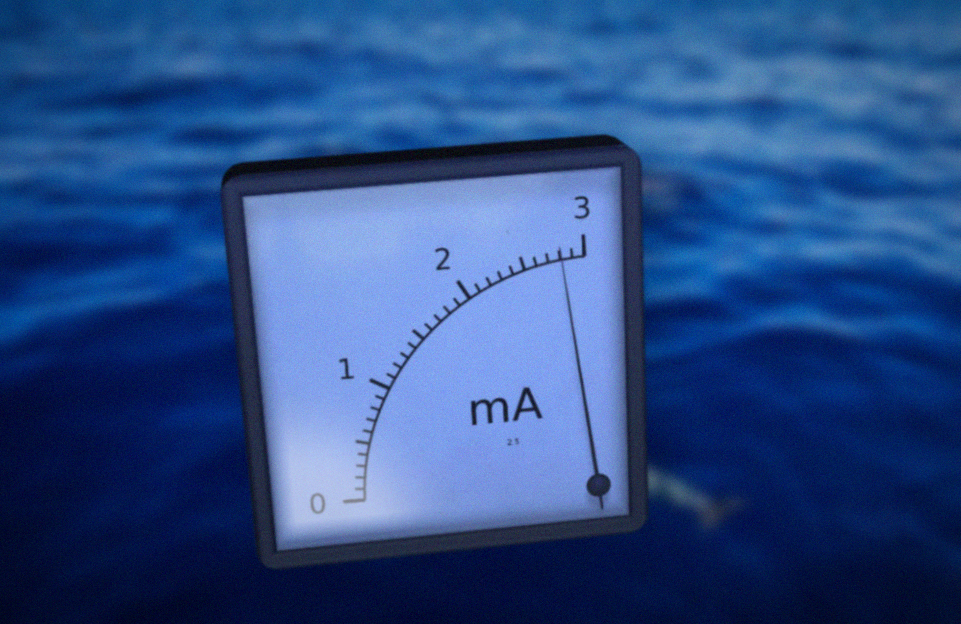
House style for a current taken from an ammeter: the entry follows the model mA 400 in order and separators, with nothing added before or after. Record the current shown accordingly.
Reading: mA 2.8
